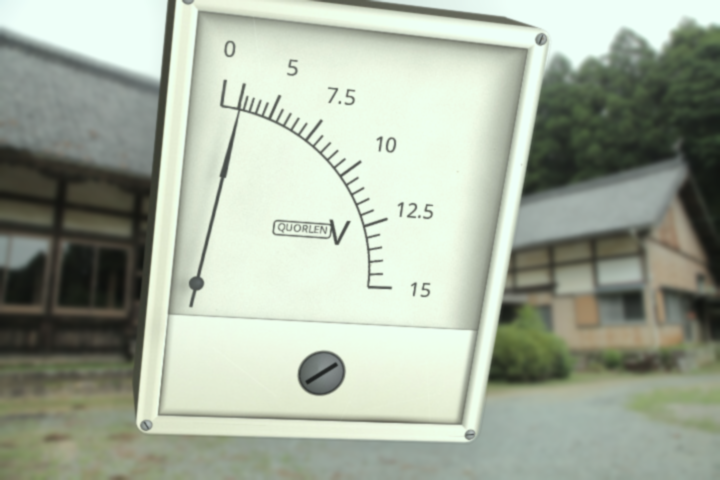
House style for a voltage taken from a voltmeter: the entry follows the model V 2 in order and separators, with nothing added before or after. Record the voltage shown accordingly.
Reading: V 2.5
